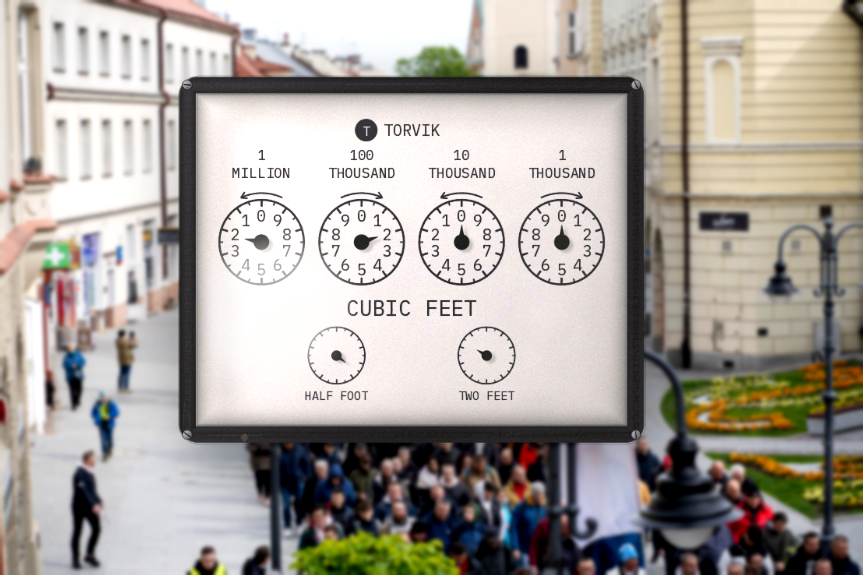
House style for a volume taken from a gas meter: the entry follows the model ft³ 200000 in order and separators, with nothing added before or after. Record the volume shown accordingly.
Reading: ft³ 220000
